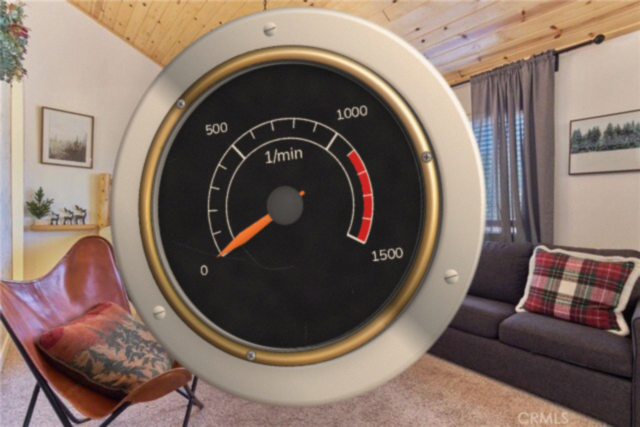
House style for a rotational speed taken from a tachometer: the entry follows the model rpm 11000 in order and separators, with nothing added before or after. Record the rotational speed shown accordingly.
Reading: rpm 0
